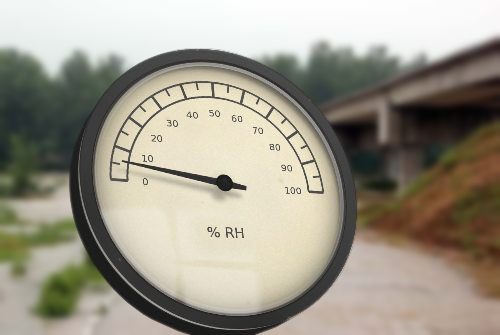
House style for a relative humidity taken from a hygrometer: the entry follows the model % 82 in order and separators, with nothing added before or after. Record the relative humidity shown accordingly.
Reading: % 5
